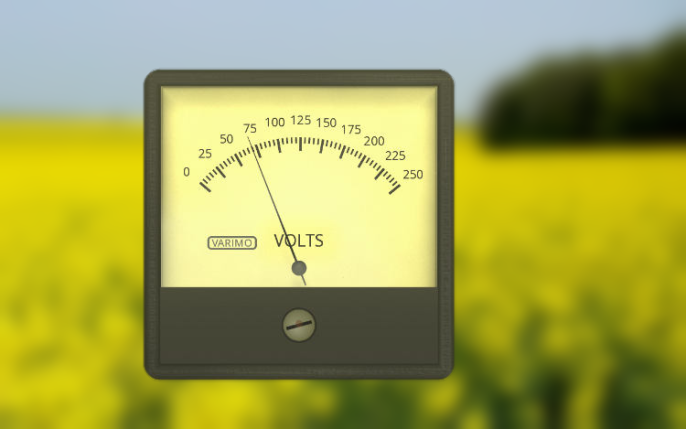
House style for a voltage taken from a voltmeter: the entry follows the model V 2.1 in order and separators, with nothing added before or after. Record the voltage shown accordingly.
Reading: V 70
